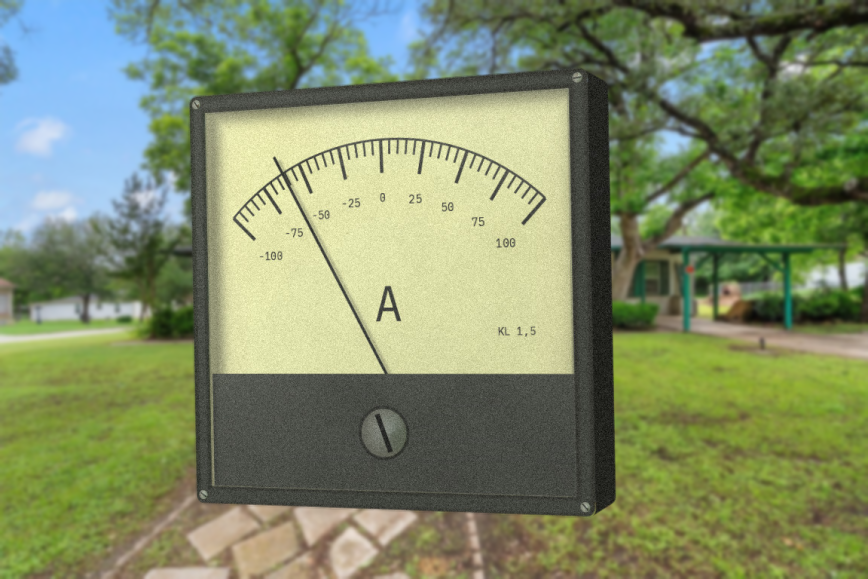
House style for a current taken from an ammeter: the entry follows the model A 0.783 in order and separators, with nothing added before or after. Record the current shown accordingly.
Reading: A -60
